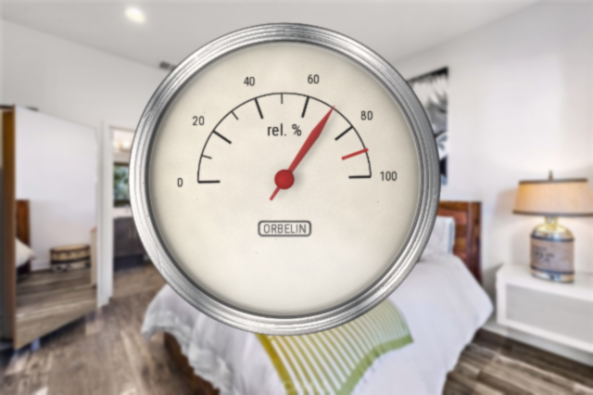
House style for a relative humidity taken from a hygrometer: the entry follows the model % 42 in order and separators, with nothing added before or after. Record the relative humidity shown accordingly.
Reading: % 70
